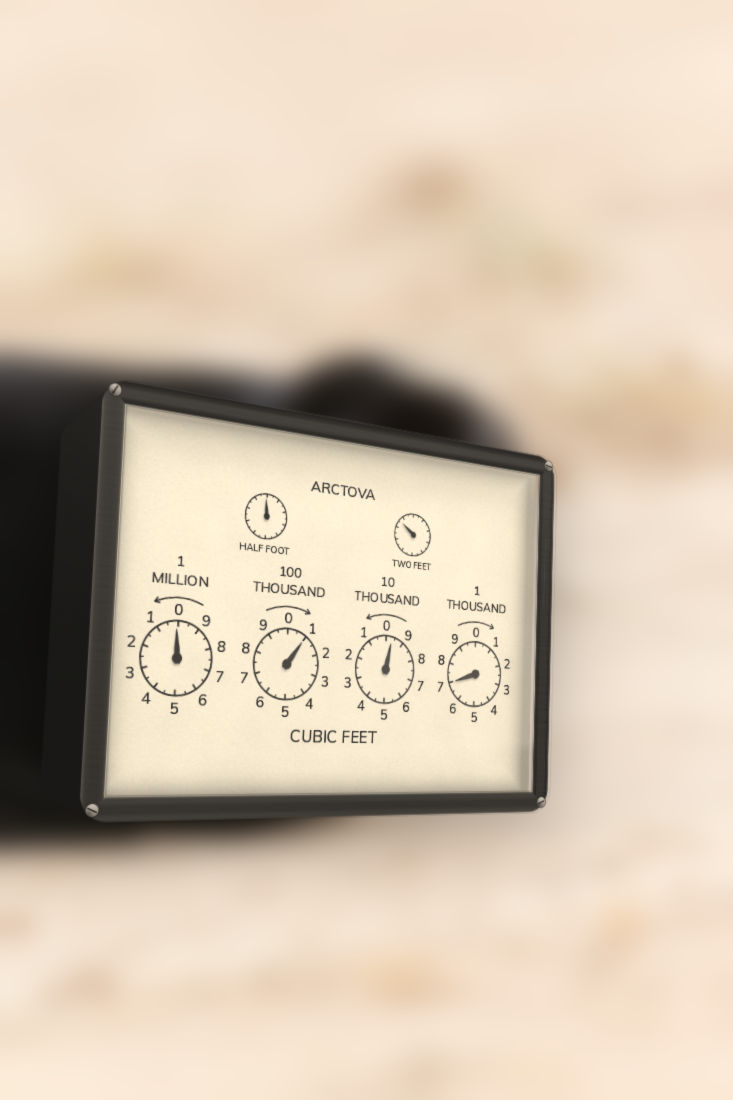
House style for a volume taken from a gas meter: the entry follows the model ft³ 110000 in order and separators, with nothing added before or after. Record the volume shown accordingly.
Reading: ft³ 9700
